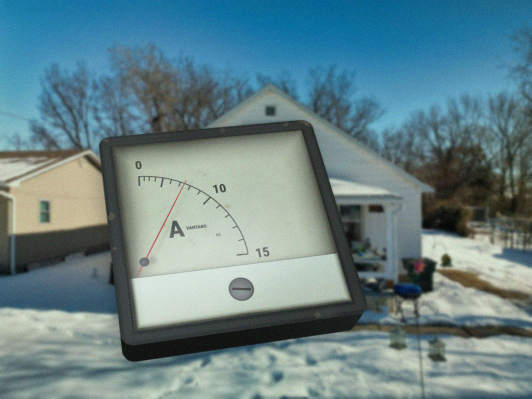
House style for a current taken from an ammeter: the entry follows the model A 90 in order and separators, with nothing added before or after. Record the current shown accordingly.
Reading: A 7.5
